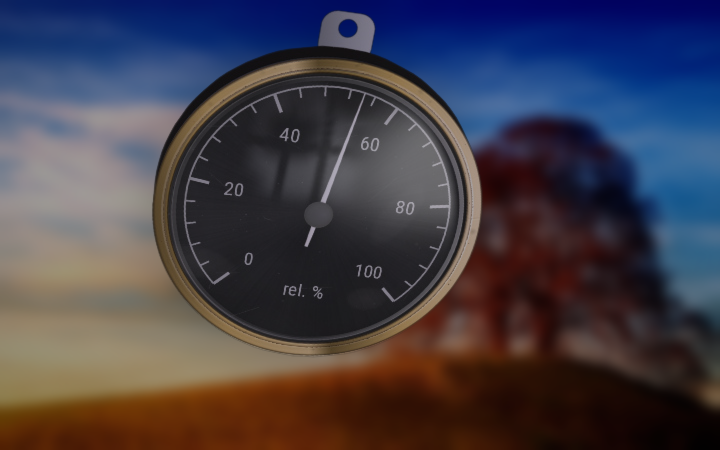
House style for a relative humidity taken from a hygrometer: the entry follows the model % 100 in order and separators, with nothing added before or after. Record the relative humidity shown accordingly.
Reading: % 54
